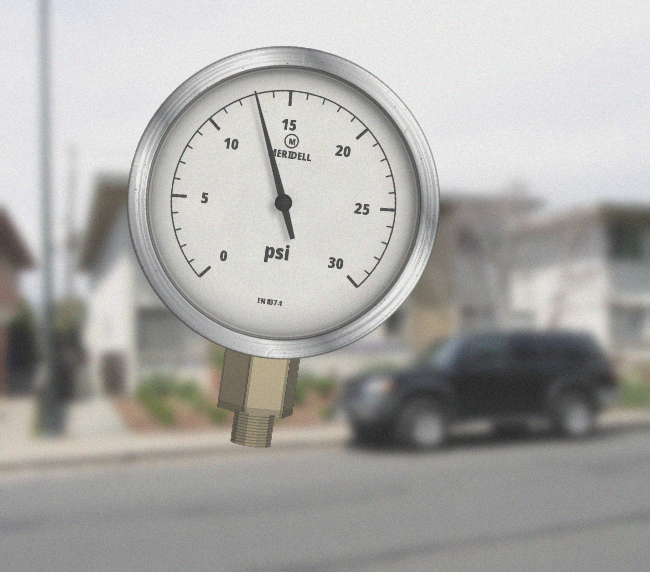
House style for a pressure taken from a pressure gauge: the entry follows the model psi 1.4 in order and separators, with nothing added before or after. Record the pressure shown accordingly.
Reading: psi 13
